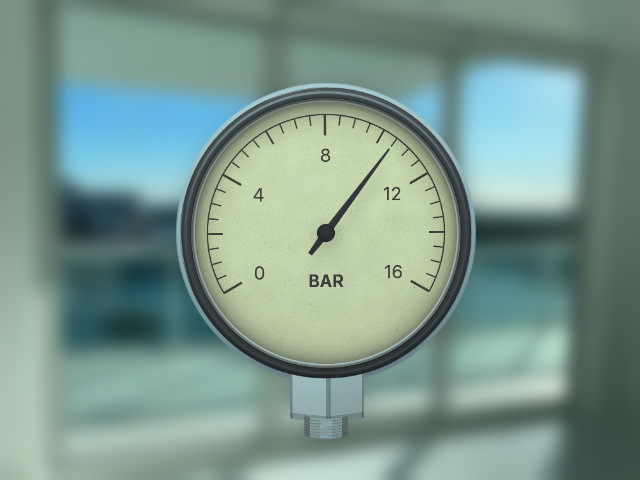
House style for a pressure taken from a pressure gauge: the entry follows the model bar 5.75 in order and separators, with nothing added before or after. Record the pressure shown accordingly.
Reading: bar 10.5
